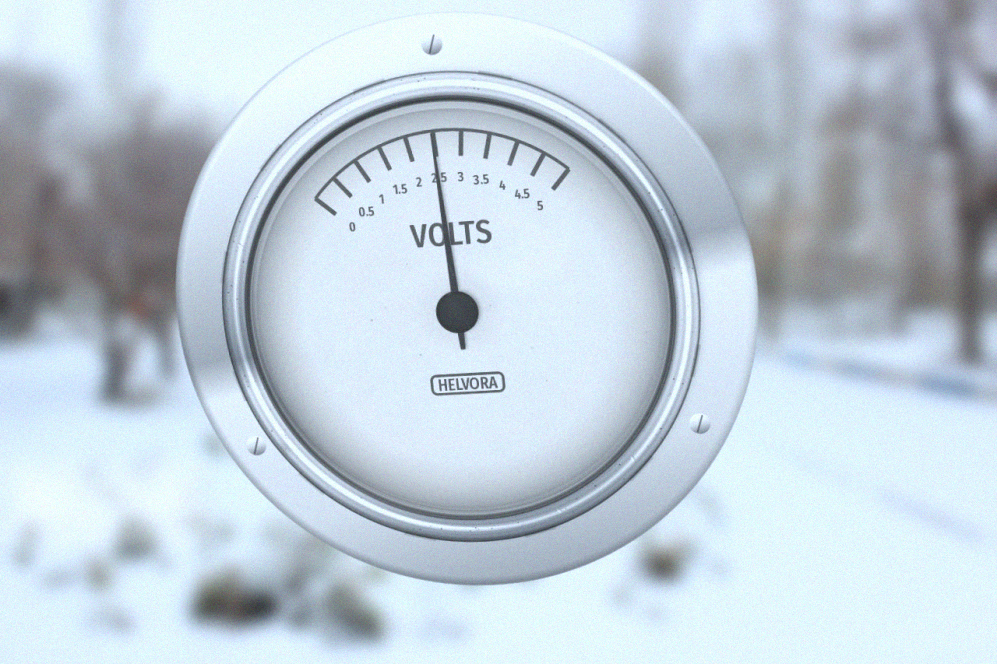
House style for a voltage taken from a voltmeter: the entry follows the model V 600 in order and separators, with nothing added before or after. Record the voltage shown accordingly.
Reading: V 2.5
